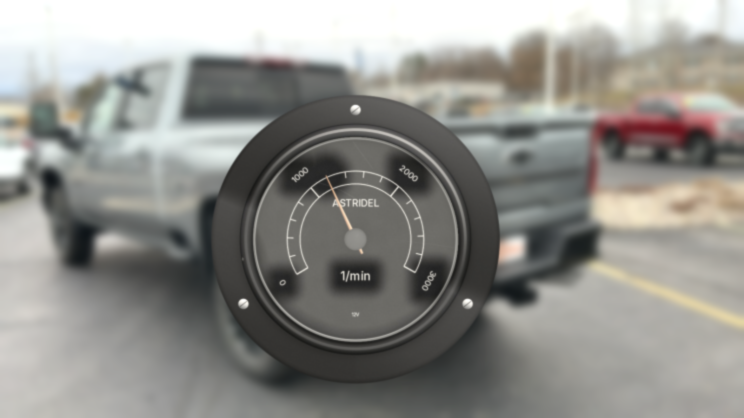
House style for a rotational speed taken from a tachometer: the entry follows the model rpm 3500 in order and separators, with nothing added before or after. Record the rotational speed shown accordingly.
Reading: rpm 1200
